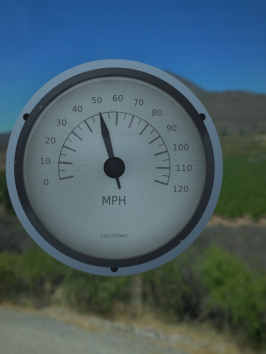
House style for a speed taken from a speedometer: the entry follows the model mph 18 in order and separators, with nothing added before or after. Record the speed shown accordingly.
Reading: mph 50
